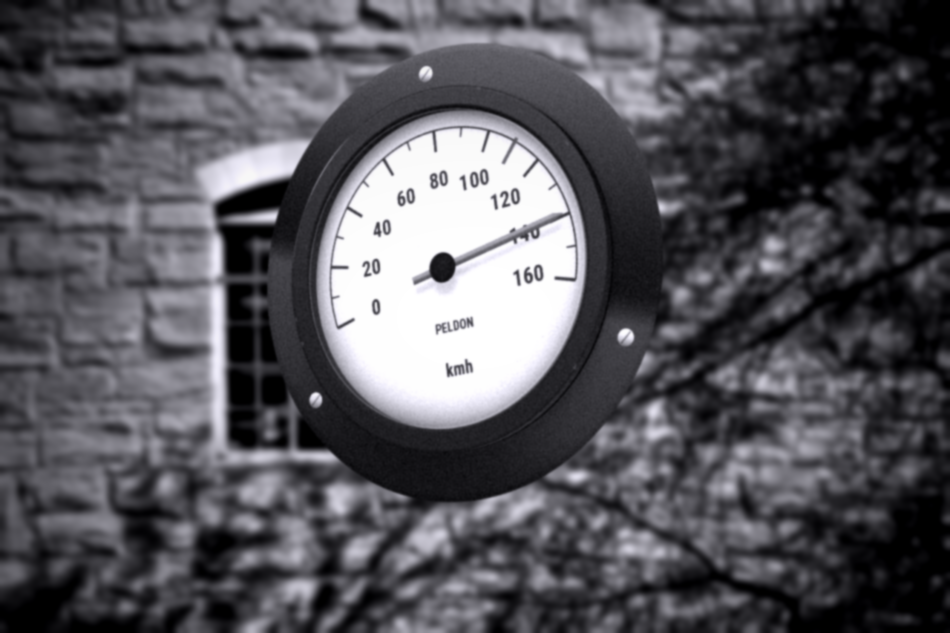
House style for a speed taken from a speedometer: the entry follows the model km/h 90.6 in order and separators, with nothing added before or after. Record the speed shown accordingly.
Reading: km/h 140
